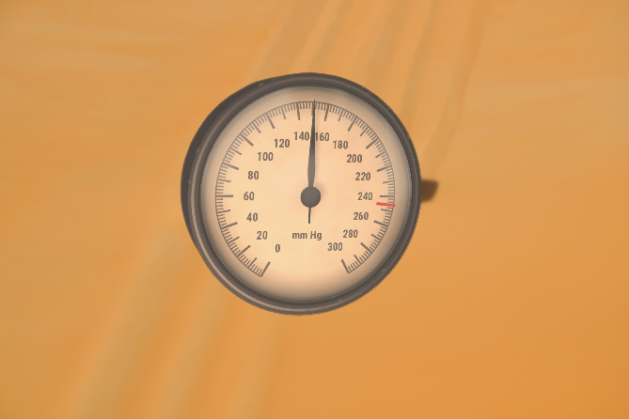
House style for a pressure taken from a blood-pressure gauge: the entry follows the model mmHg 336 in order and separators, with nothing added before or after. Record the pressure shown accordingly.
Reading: mmHg 150
